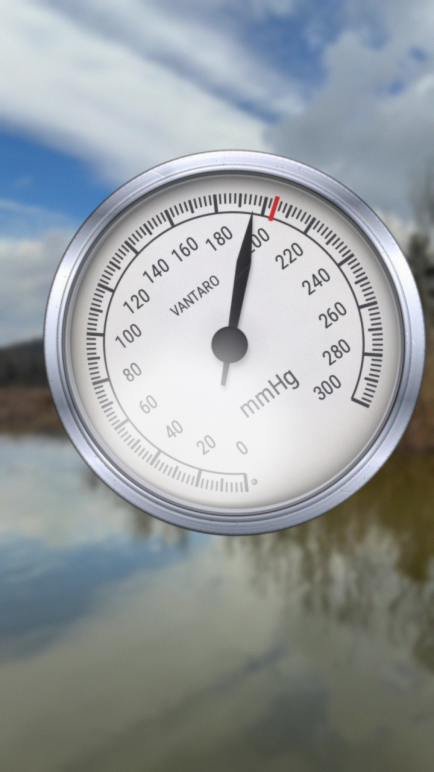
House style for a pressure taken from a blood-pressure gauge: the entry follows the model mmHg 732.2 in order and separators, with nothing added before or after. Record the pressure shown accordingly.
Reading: mmHg 196
